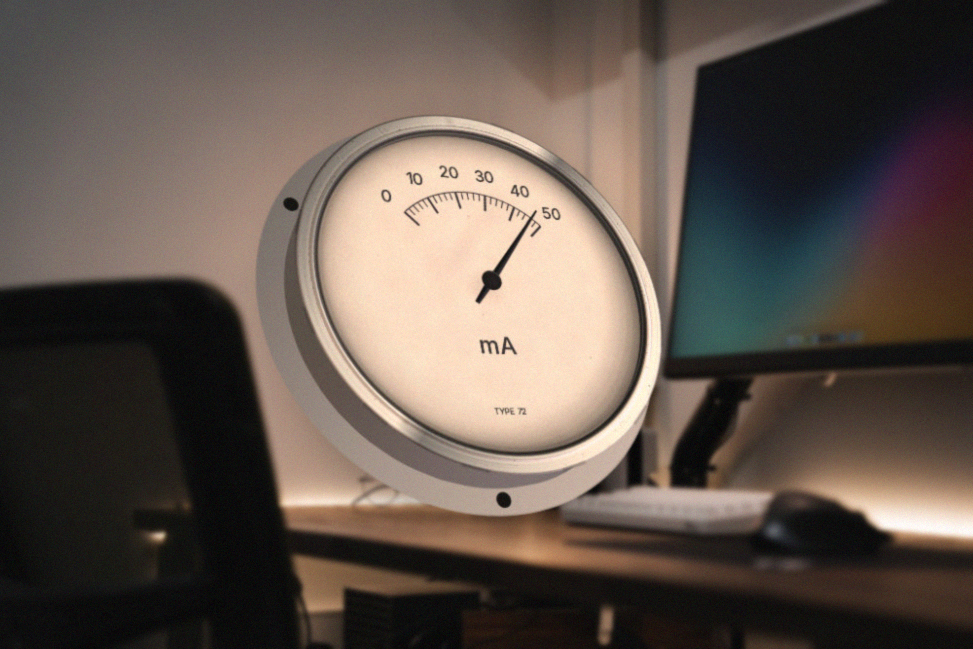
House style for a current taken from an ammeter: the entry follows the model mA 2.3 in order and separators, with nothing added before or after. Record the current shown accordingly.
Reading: mA 46
